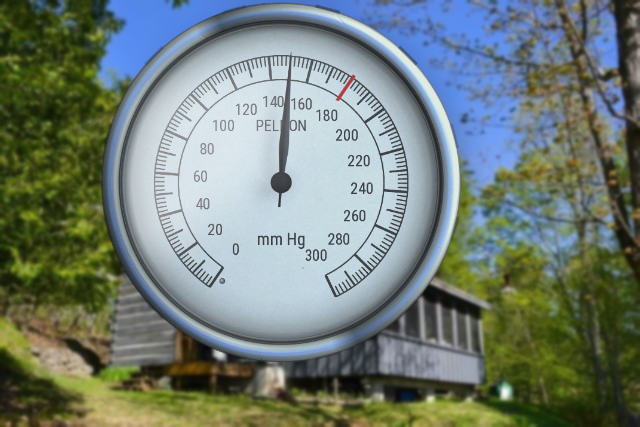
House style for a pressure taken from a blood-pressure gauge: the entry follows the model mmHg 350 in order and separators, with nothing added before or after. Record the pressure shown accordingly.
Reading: mmHg 150
